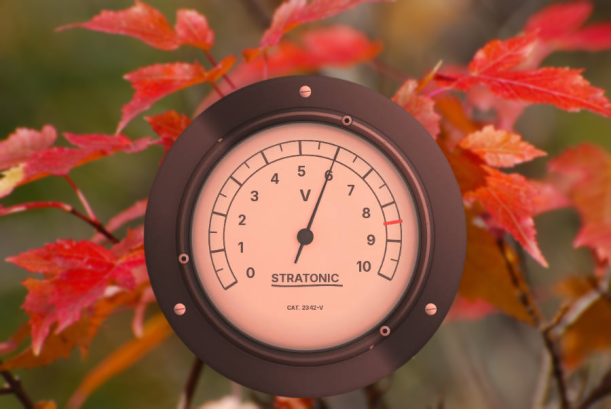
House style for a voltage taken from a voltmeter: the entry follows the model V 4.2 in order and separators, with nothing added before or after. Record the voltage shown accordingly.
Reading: V 6
